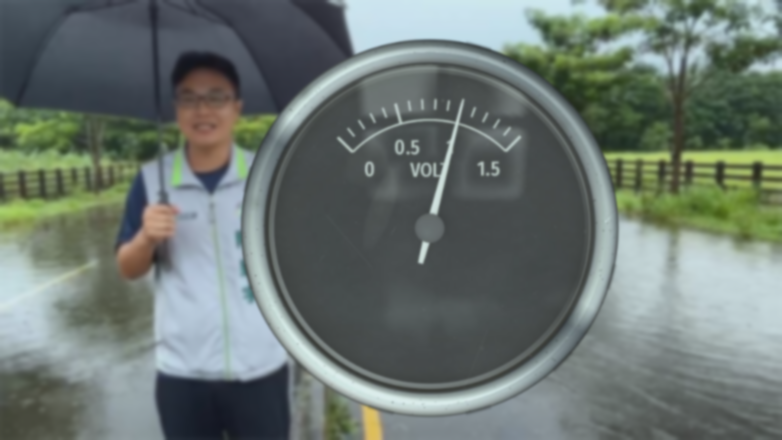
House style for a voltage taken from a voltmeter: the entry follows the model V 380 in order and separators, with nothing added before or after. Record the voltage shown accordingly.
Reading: V 1
